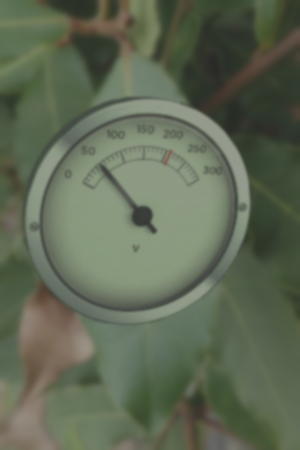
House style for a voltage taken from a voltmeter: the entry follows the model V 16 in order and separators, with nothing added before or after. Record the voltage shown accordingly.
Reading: V 50
